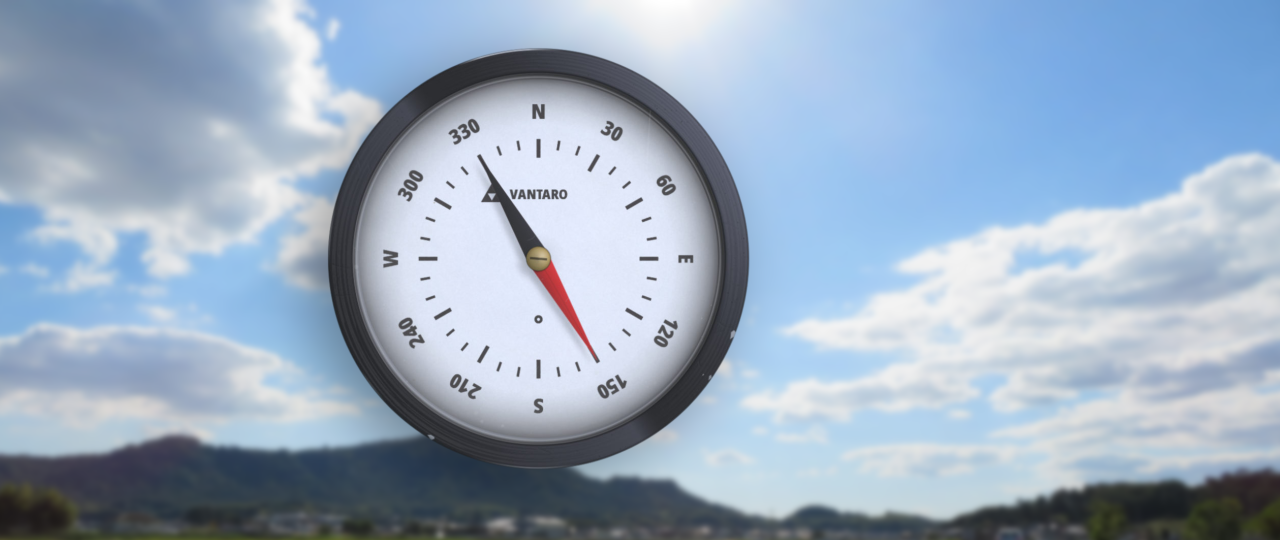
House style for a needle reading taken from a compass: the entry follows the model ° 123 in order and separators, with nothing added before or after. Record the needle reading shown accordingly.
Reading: ° 150
